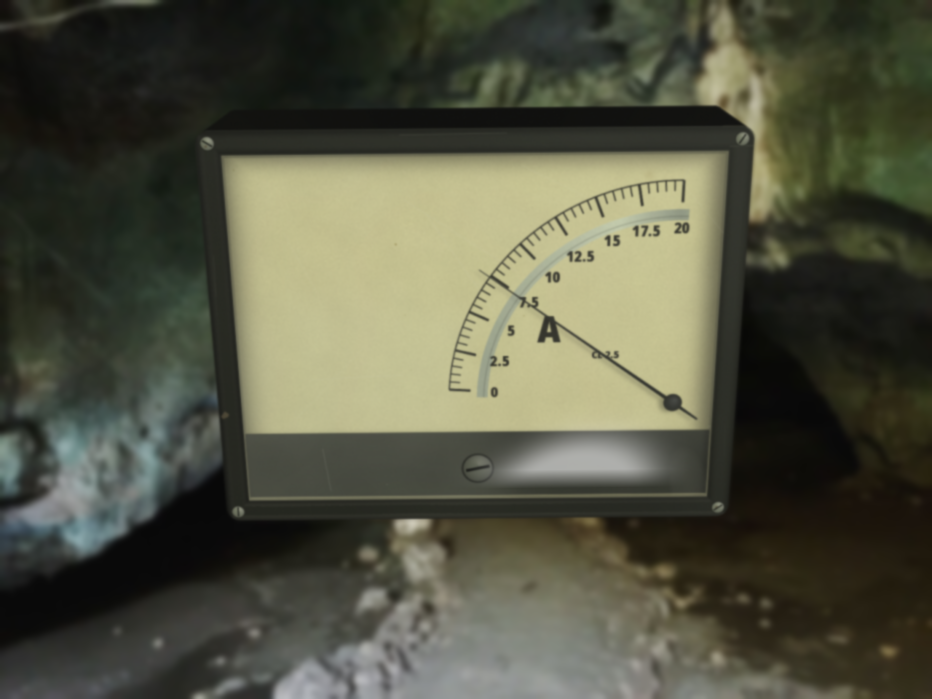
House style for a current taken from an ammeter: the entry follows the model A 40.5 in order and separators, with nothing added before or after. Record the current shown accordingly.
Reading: A 7.5
